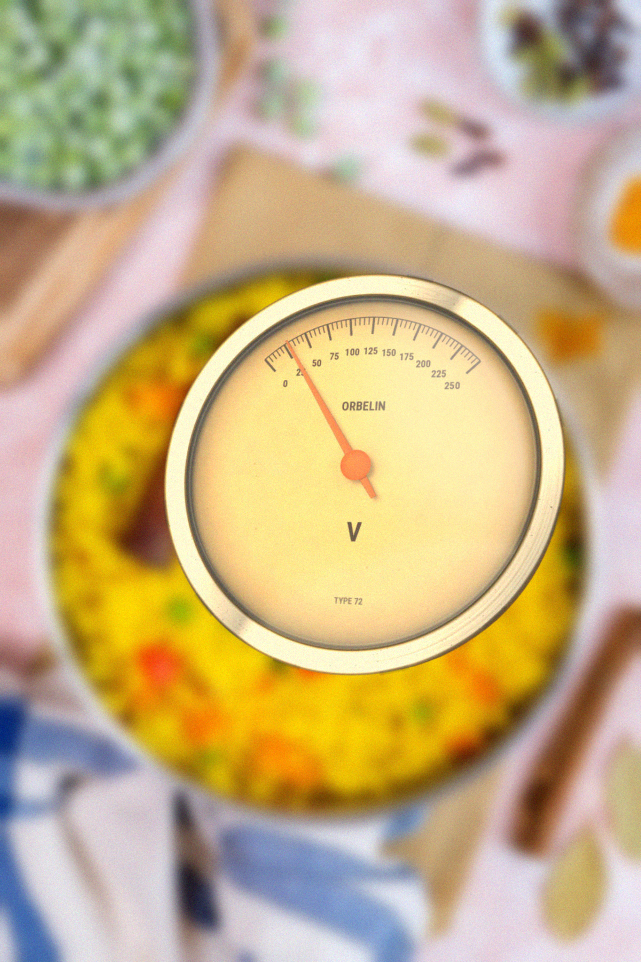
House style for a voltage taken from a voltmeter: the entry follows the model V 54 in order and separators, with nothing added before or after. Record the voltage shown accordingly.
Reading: V 30
